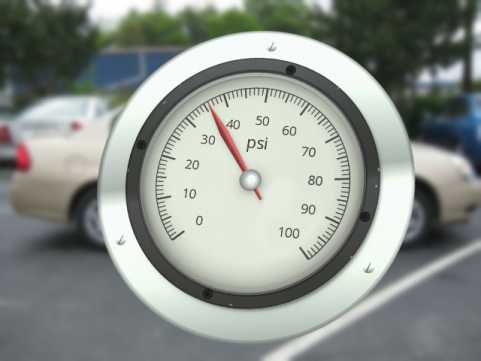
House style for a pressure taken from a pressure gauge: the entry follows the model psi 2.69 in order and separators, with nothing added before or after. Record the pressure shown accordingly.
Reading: psi 36
